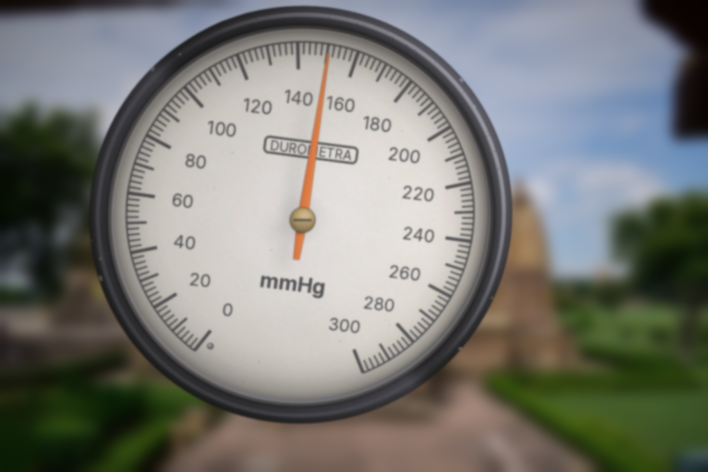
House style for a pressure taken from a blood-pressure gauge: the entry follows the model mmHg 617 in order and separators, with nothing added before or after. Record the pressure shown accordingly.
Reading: mmHg 150
